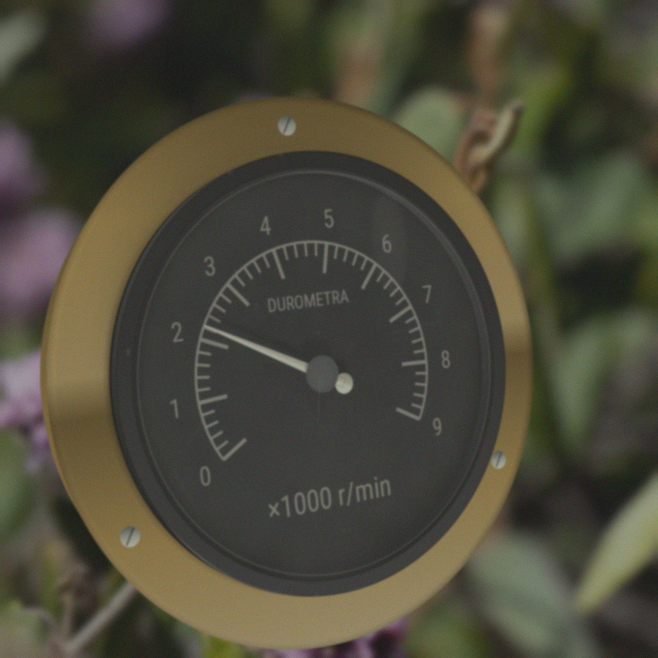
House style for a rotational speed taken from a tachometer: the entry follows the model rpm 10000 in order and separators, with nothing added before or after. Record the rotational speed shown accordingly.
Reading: rpm 2200
